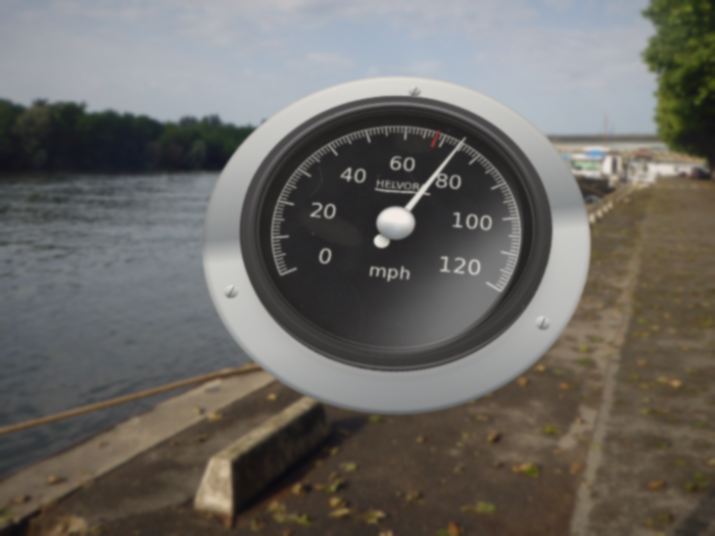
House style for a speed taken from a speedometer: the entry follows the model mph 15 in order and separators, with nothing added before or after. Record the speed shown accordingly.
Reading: mph 75
